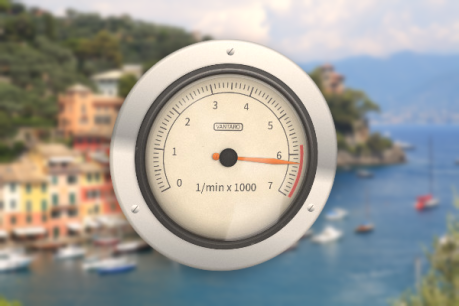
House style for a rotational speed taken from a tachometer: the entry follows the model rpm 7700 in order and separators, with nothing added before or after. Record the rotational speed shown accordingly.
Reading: rpm 6200
